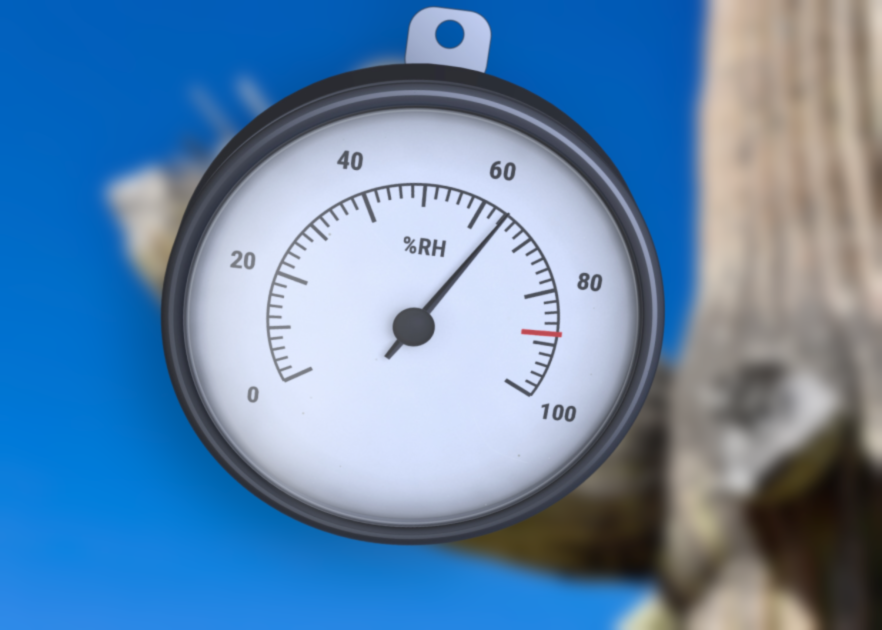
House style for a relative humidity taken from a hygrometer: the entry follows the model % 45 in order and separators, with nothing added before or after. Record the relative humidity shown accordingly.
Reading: % 64
